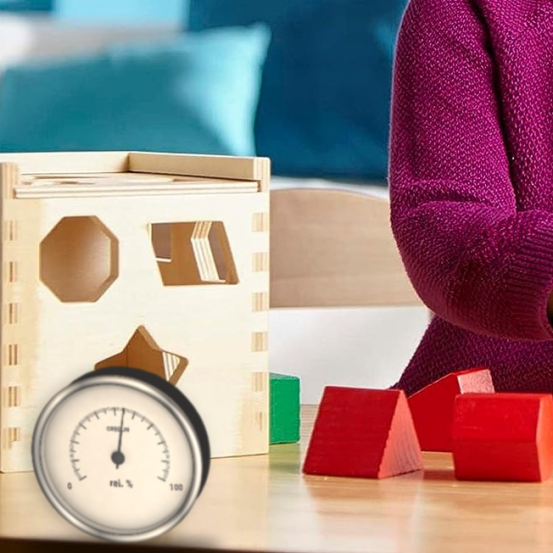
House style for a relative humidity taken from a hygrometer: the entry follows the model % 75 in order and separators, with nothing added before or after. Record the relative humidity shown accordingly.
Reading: % 55
